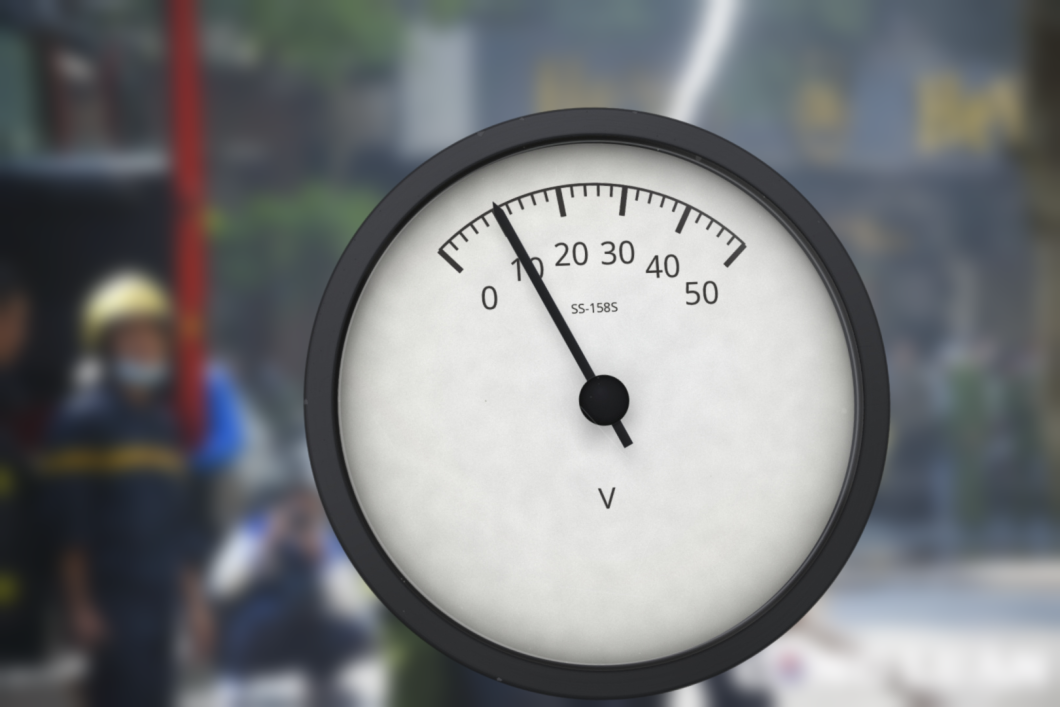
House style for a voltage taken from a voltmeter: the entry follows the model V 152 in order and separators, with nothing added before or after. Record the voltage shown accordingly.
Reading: V 10
